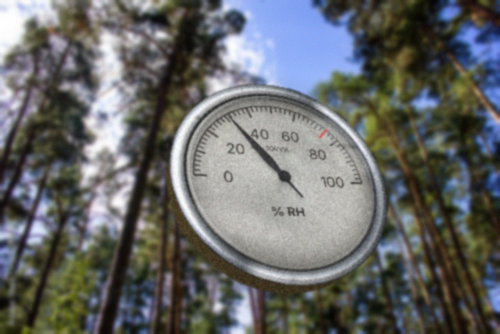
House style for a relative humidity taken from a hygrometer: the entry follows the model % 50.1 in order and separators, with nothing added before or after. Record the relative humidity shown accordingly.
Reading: % 30
